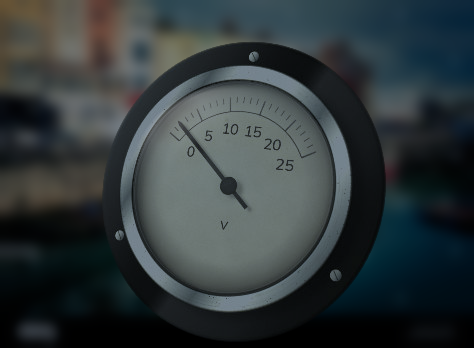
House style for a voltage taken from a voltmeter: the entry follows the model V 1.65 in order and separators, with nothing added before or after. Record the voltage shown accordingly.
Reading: V 2
